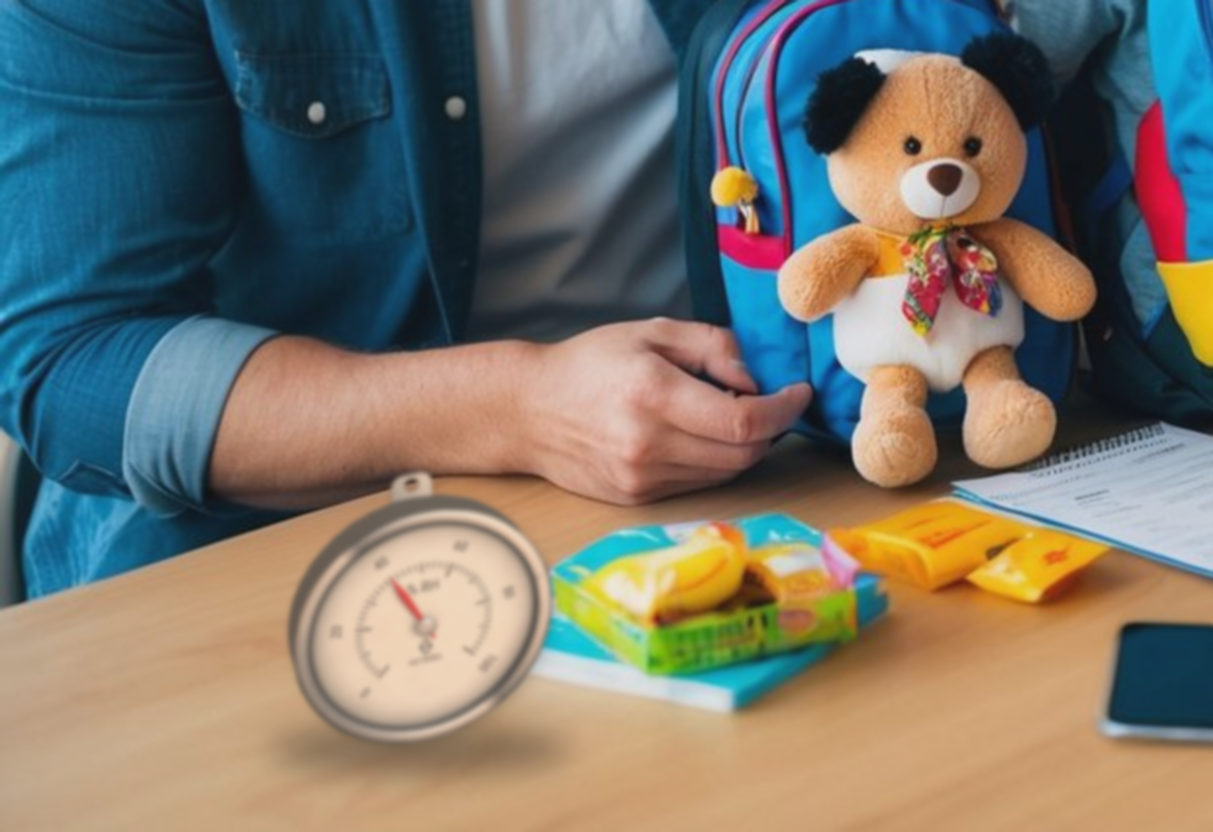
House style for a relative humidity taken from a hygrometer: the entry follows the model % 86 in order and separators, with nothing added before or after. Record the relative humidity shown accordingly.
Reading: % 40
